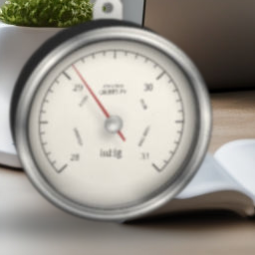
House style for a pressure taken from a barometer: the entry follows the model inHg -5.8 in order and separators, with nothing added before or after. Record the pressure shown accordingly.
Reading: inHg 29.1
